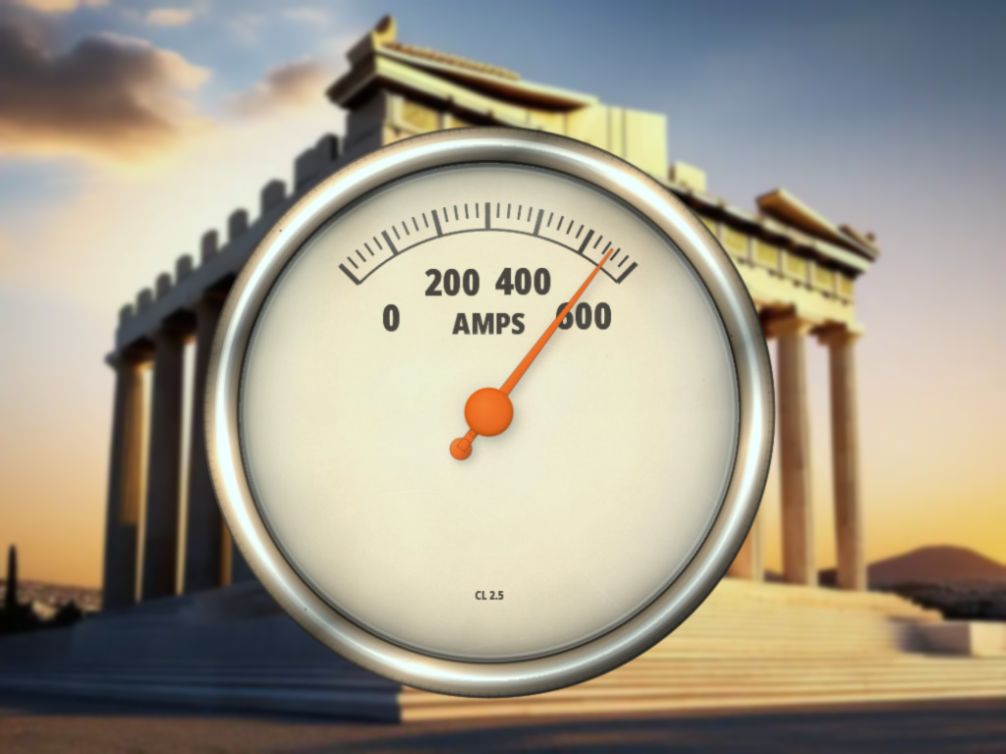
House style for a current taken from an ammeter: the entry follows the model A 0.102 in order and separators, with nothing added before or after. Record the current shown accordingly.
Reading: A 550
